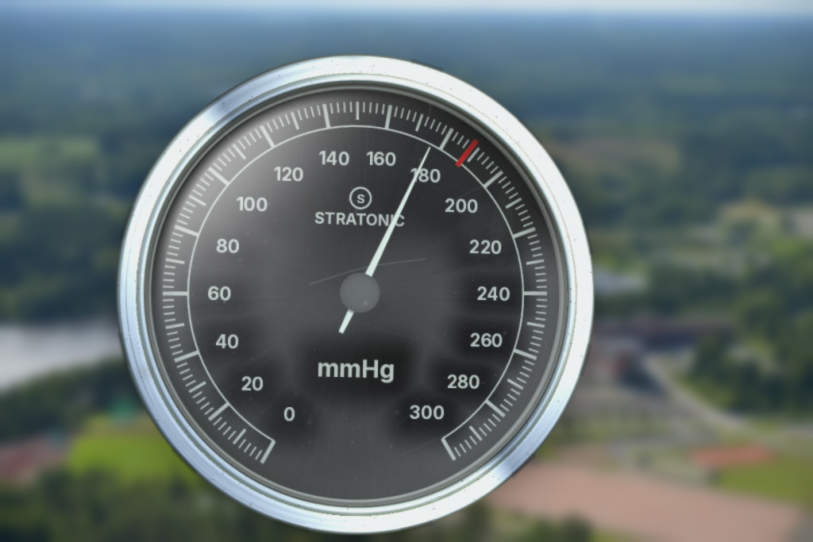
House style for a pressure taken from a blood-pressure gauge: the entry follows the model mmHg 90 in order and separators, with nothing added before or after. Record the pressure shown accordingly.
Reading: mmHg 176
